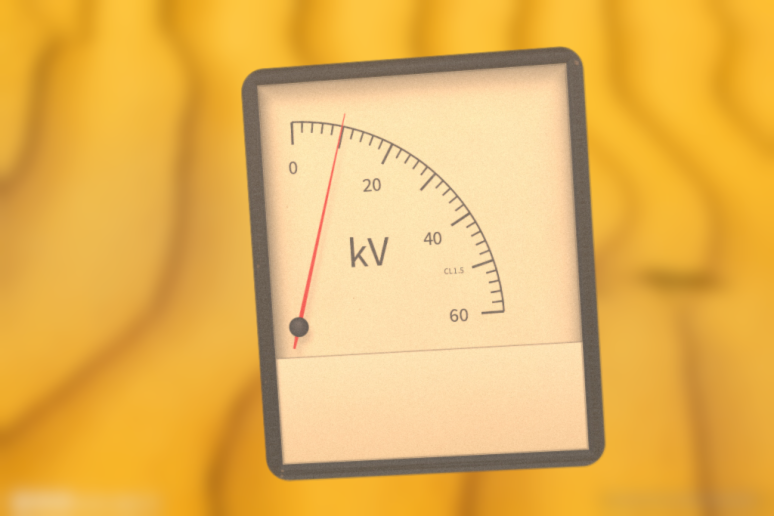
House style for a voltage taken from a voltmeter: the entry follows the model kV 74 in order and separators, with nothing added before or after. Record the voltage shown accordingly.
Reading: kV 10
